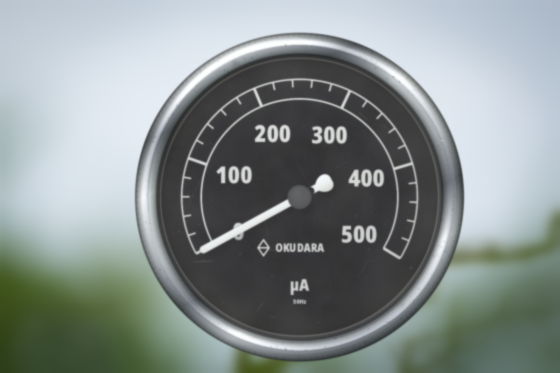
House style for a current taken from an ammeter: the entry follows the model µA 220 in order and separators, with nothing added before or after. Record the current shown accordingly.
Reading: µA 0
